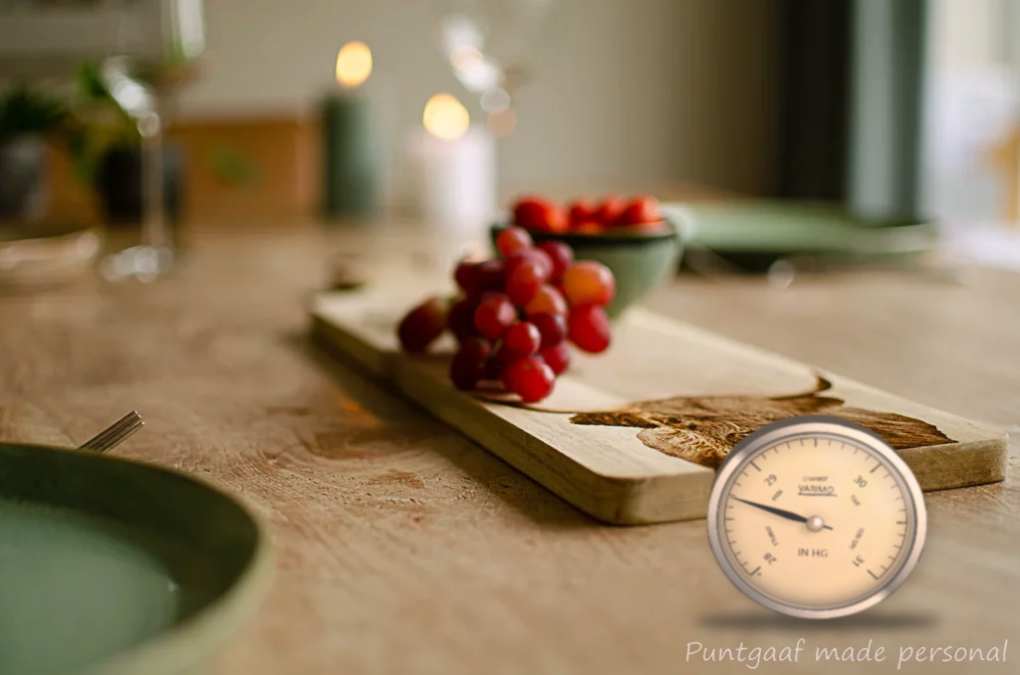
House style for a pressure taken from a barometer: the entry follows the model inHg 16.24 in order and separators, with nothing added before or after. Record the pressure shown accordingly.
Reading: inHg 28.7
